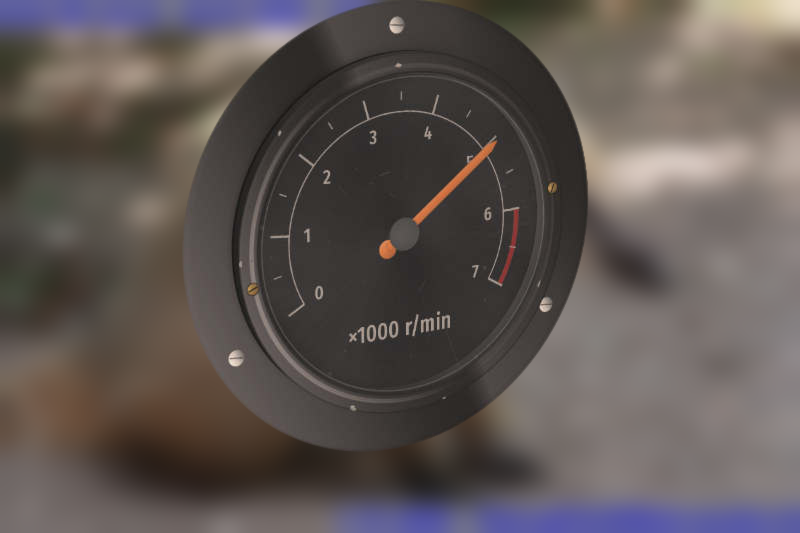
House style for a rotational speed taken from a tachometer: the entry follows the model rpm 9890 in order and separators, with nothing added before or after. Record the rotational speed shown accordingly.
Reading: rpm 5000
